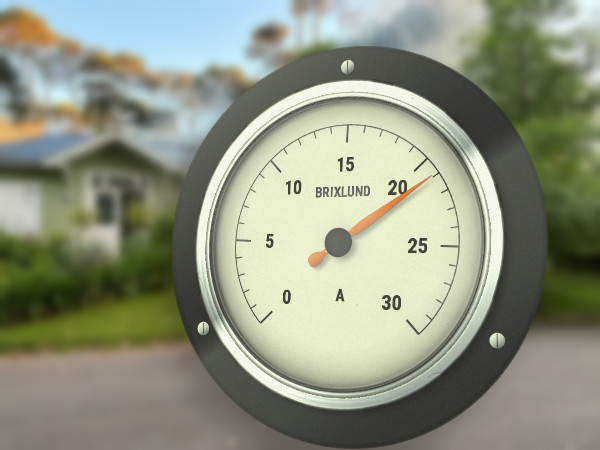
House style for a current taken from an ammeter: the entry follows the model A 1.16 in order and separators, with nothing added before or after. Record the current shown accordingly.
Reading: A 21
